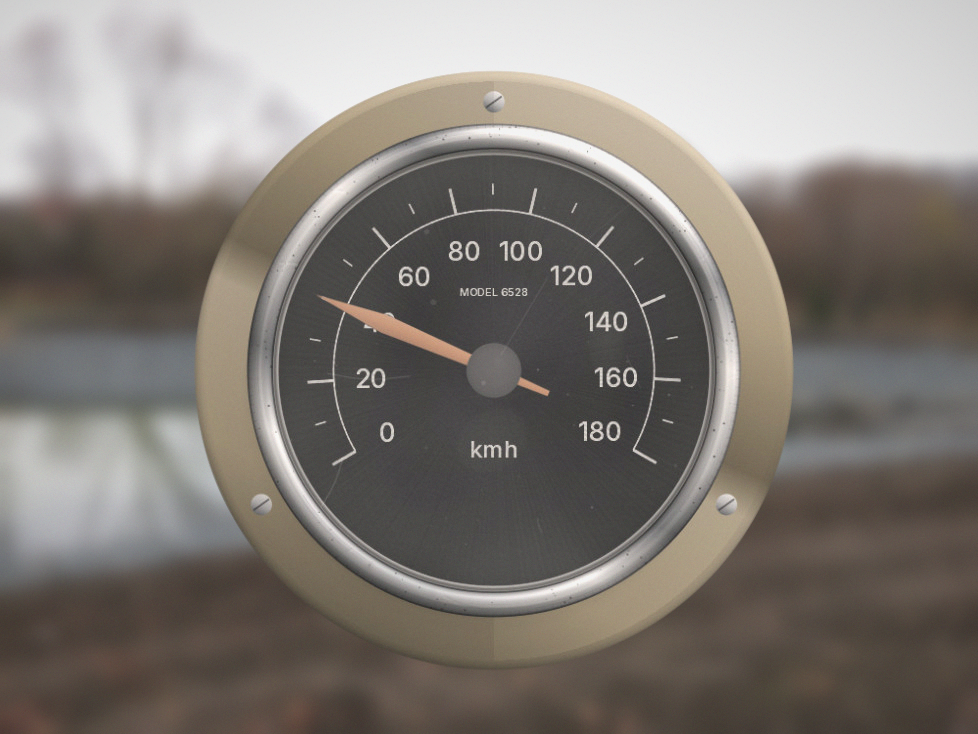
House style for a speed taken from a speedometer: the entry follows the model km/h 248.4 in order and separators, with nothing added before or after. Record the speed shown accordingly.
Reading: km/h 40
